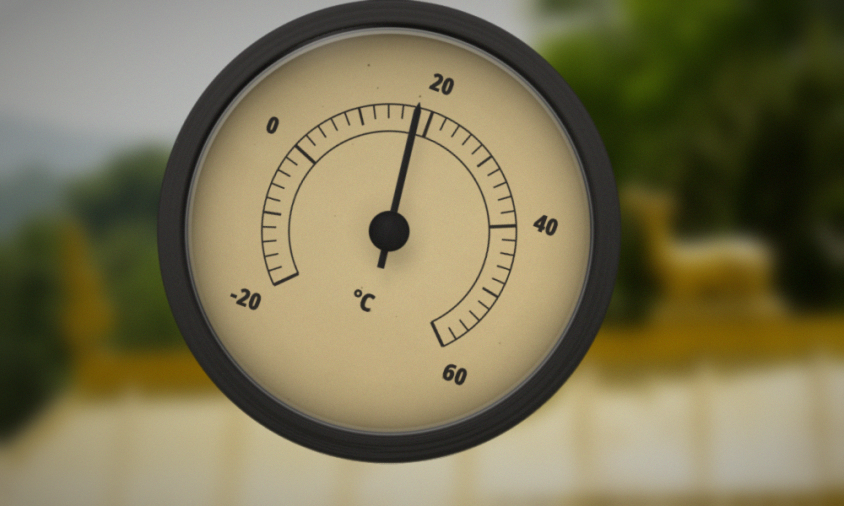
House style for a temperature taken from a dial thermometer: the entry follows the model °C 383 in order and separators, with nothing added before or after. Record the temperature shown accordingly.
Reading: °C 18
